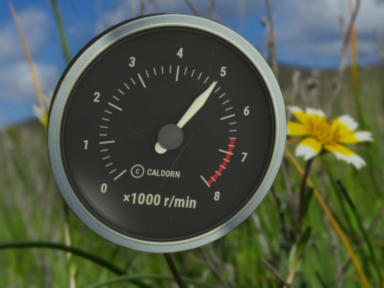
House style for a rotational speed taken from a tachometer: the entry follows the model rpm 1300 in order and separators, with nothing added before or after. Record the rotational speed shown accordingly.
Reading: rpm 5000
